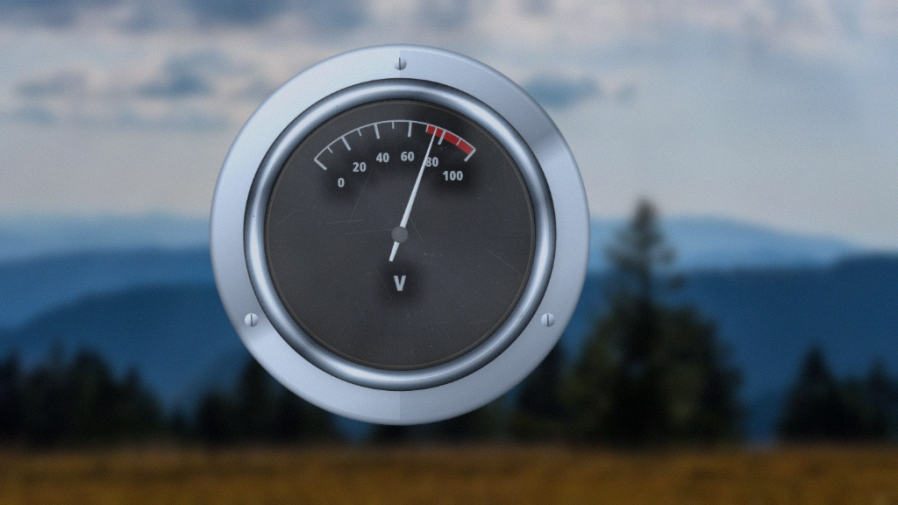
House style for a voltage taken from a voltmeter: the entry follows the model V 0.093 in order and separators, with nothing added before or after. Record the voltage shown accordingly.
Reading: V 75
